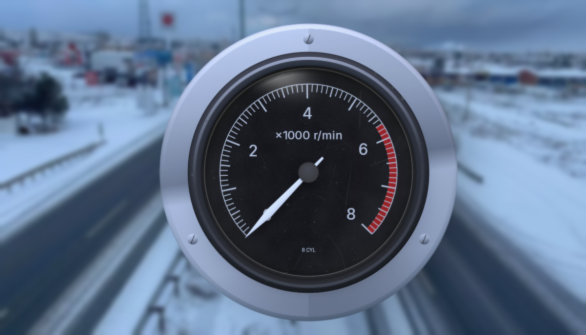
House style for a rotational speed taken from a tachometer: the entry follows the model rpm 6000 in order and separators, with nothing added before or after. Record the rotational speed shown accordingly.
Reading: rpm 0
